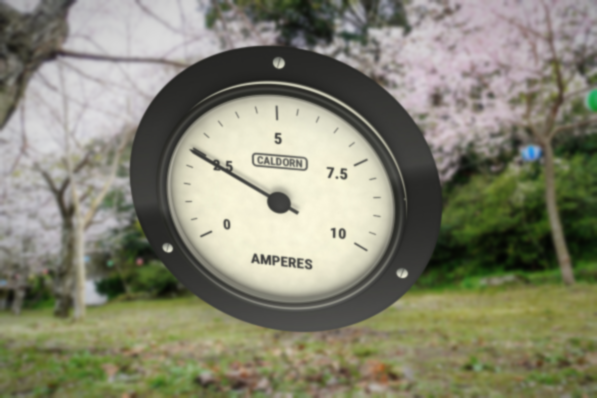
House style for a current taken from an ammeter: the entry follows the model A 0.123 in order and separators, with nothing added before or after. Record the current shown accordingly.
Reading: A 2.5
